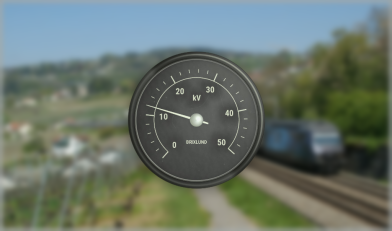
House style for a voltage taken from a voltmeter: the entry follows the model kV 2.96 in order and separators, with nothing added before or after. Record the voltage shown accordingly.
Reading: kV 12
